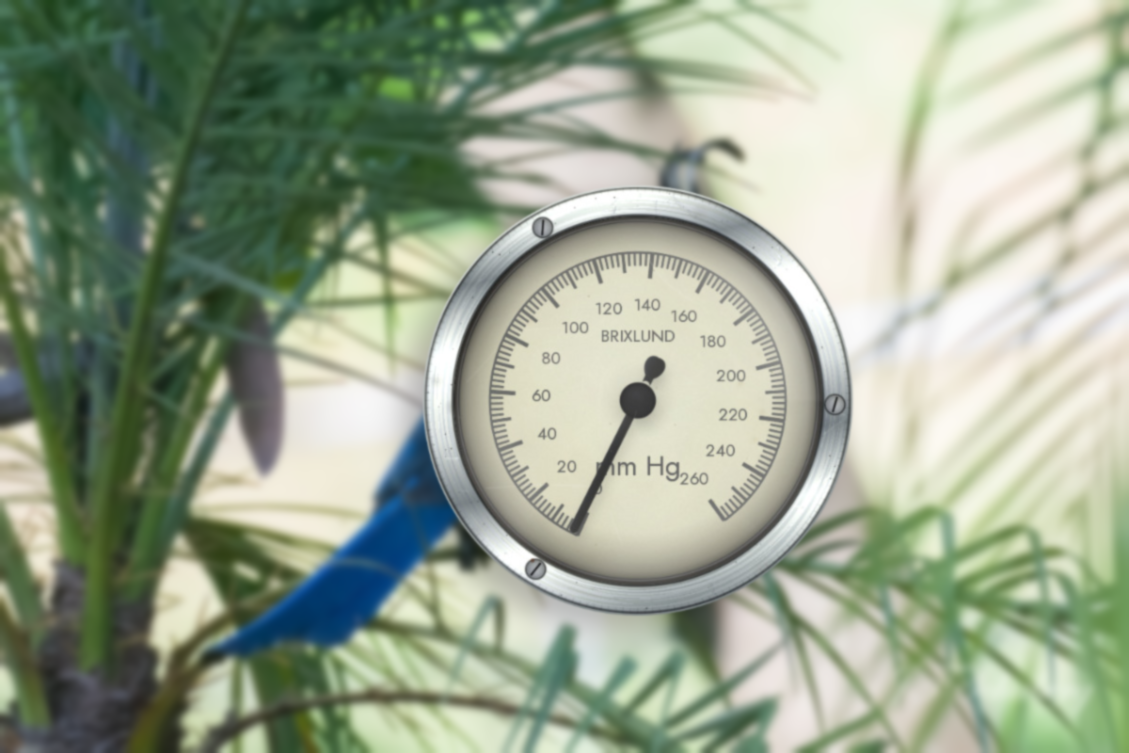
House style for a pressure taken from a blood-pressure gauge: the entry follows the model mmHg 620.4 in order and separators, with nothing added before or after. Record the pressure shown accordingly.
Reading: mmHg 2
